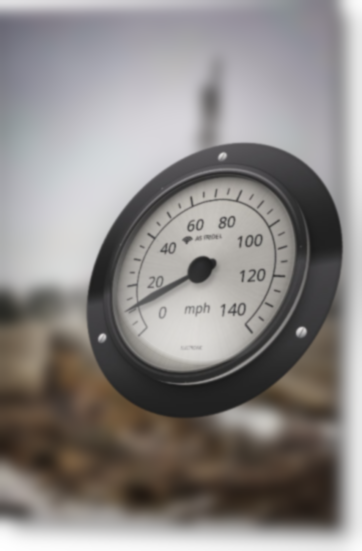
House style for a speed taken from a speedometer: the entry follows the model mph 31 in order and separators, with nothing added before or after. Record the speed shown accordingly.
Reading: mph 10
